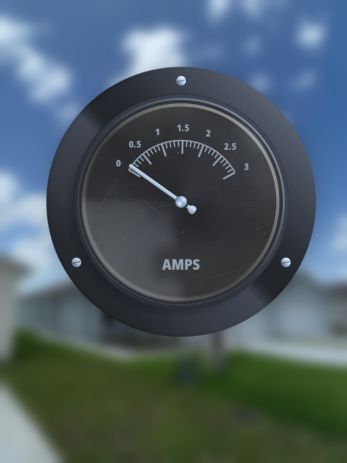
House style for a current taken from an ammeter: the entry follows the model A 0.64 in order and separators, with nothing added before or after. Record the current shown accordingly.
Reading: A 0.1
